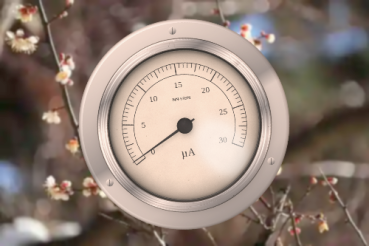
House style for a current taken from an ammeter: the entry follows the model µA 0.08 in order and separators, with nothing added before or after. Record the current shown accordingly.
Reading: µA 0.5
